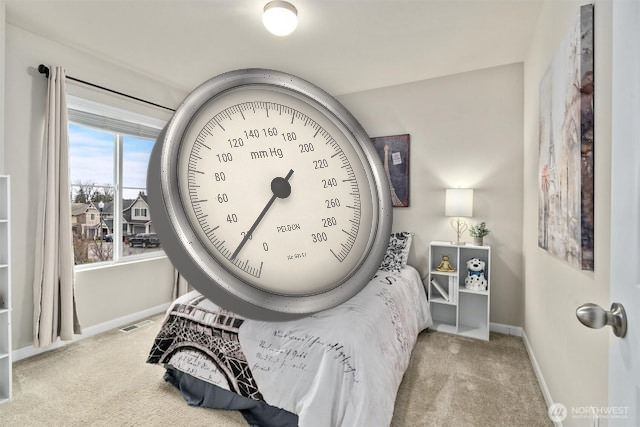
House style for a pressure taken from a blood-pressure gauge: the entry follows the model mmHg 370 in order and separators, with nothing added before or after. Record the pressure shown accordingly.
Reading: mmHg 20
